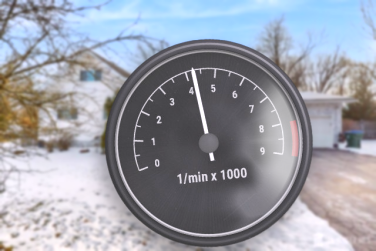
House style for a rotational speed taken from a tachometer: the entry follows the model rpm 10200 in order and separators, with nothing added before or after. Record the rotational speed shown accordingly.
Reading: rpm 4250
